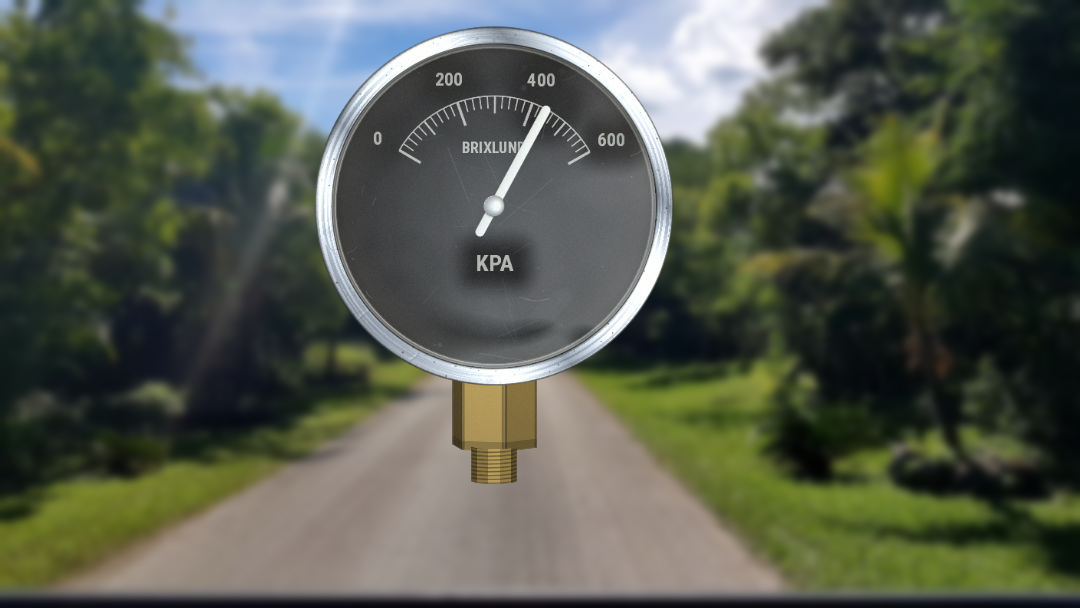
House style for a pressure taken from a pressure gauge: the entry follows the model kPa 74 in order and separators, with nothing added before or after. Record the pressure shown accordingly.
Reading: kPa 440
